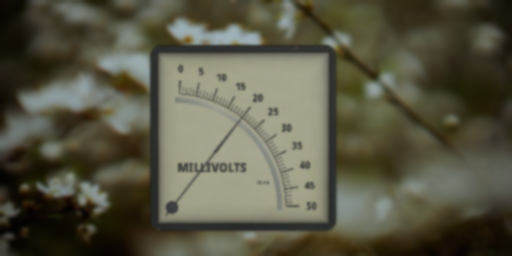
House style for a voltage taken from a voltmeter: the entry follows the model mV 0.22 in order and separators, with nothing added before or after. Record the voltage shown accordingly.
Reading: mV 20
